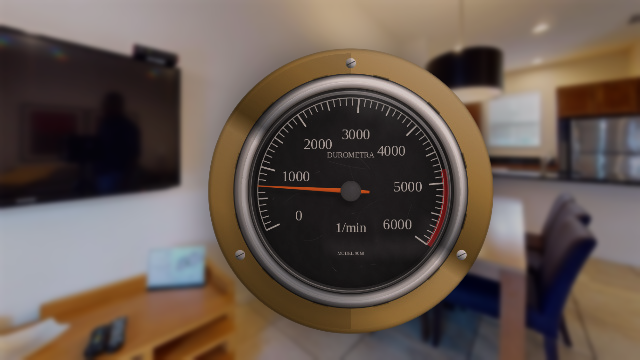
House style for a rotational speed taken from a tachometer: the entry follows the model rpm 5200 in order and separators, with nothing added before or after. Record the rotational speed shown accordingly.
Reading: rpm 700
